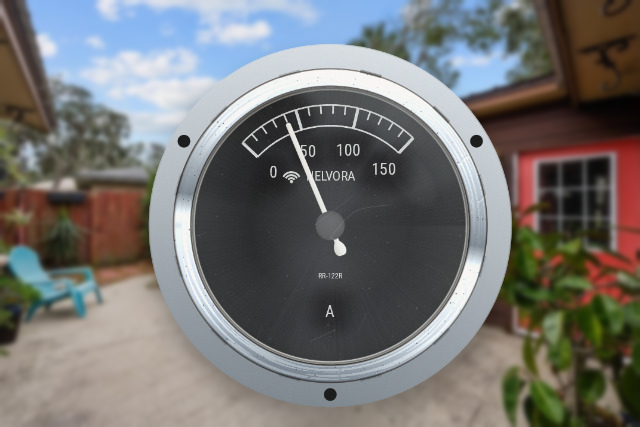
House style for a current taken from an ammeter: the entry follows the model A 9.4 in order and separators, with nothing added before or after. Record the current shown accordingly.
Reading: A 40
